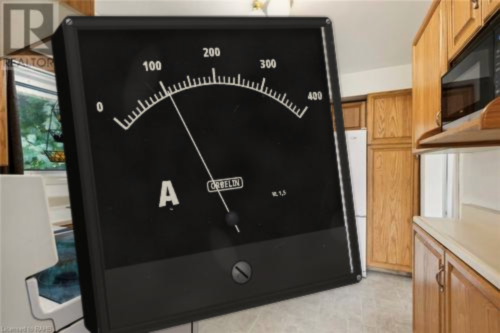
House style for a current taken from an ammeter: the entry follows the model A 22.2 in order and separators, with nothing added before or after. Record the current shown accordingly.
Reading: A 100
